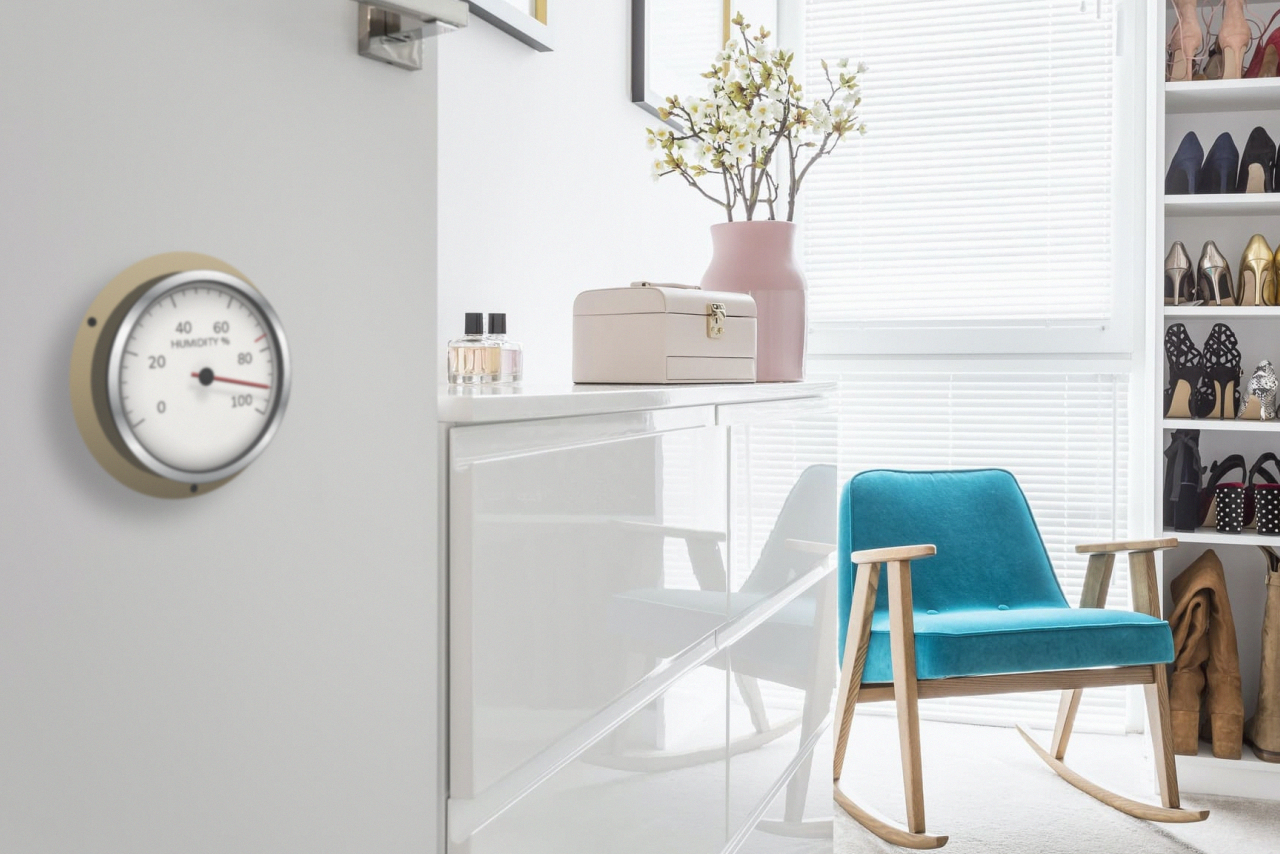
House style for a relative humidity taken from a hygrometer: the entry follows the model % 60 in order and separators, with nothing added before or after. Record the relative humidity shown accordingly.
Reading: % 92
